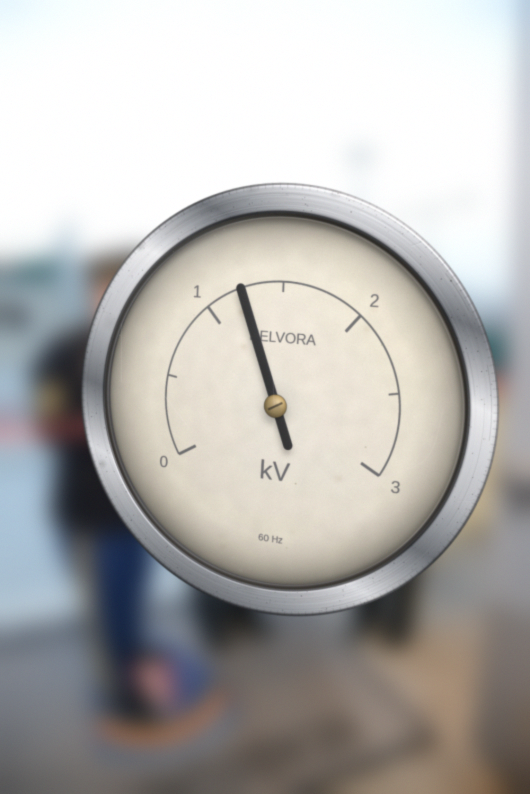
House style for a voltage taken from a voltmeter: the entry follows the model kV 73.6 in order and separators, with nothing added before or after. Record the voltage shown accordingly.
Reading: kV 1.25
